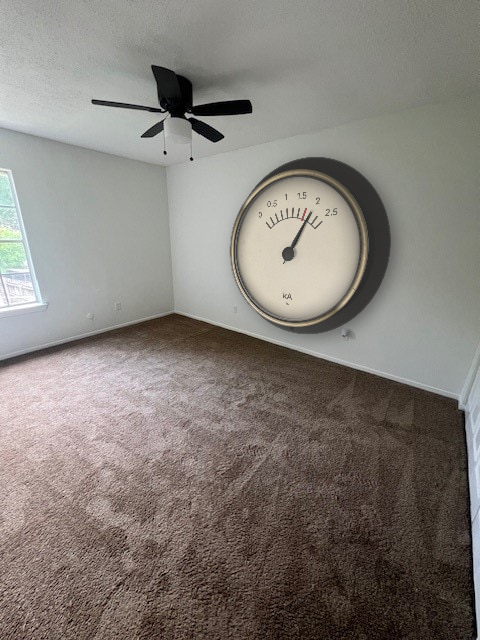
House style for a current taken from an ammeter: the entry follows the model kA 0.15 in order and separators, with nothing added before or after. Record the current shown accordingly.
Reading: kA 2
